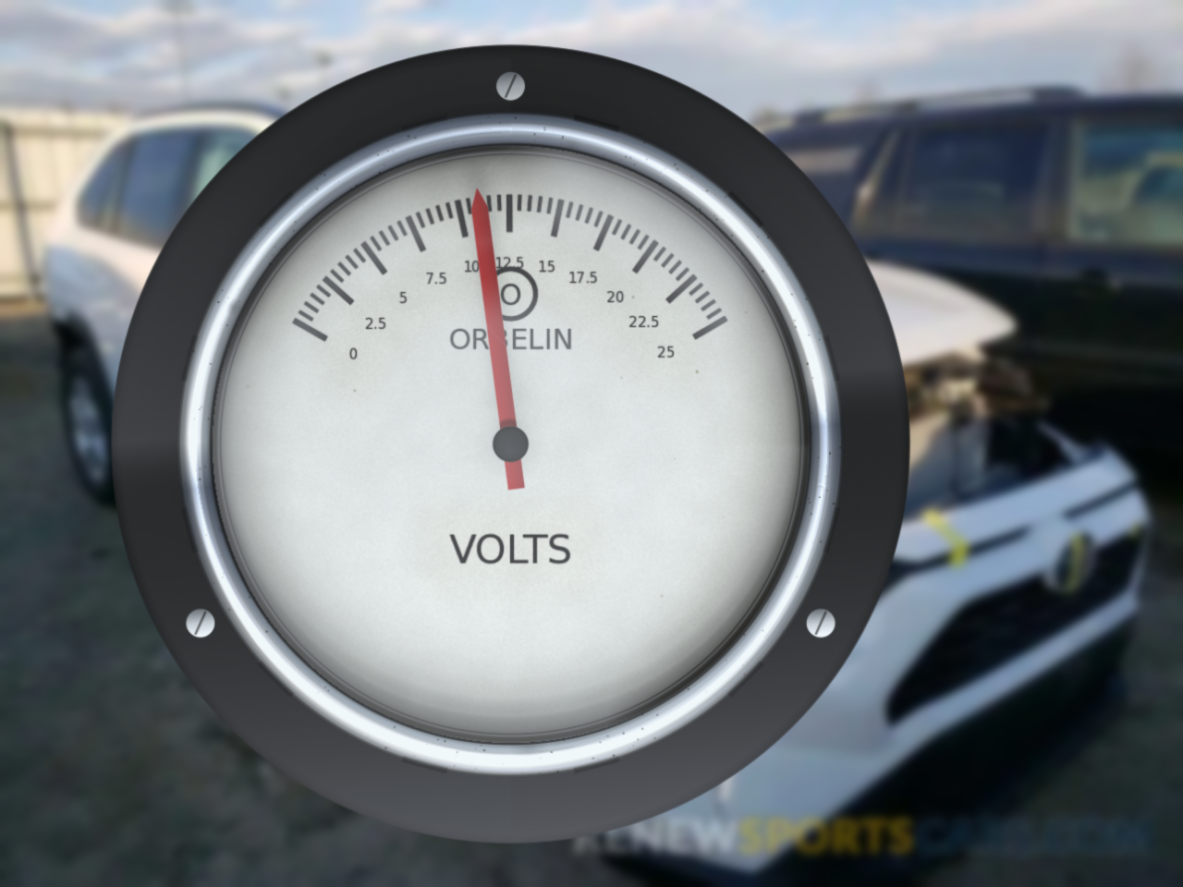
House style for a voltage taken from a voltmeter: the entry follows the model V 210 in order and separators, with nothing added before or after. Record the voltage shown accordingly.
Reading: V 11
